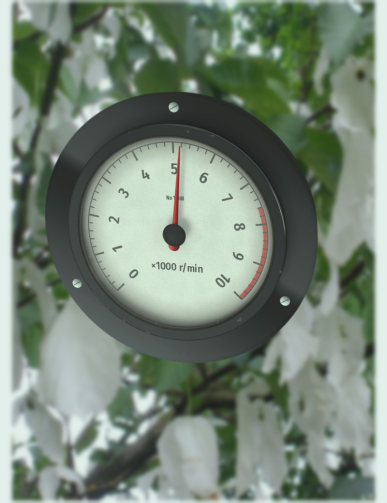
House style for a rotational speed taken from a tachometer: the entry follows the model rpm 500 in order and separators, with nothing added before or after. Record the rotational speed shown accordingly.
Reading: rpm 5200
